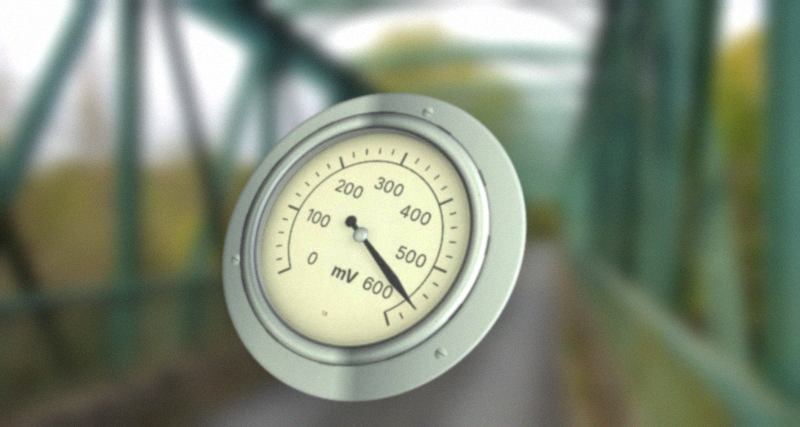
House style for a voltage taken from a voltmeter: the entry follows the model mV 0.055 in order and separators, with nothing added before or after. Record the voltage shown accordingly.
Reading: mV 560
